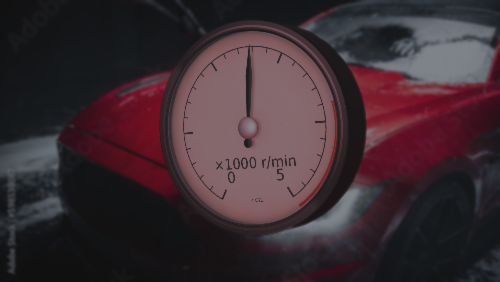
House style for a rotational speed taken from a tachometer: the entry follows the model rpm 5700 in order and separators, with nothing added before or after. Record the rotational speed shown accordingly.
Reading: rpm 2600
